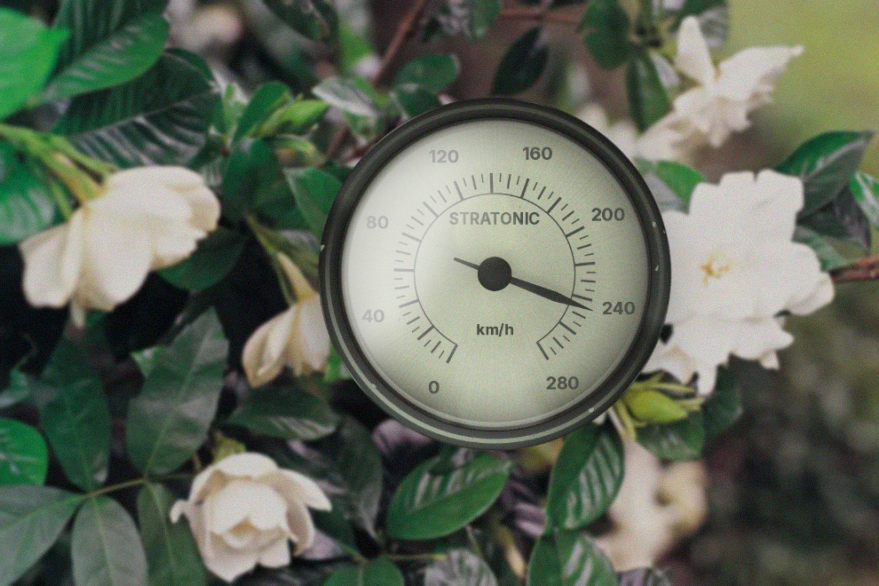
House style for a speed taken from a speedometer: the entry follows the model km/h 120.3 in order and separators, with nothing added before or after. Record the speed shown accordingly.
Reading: km/h 245
